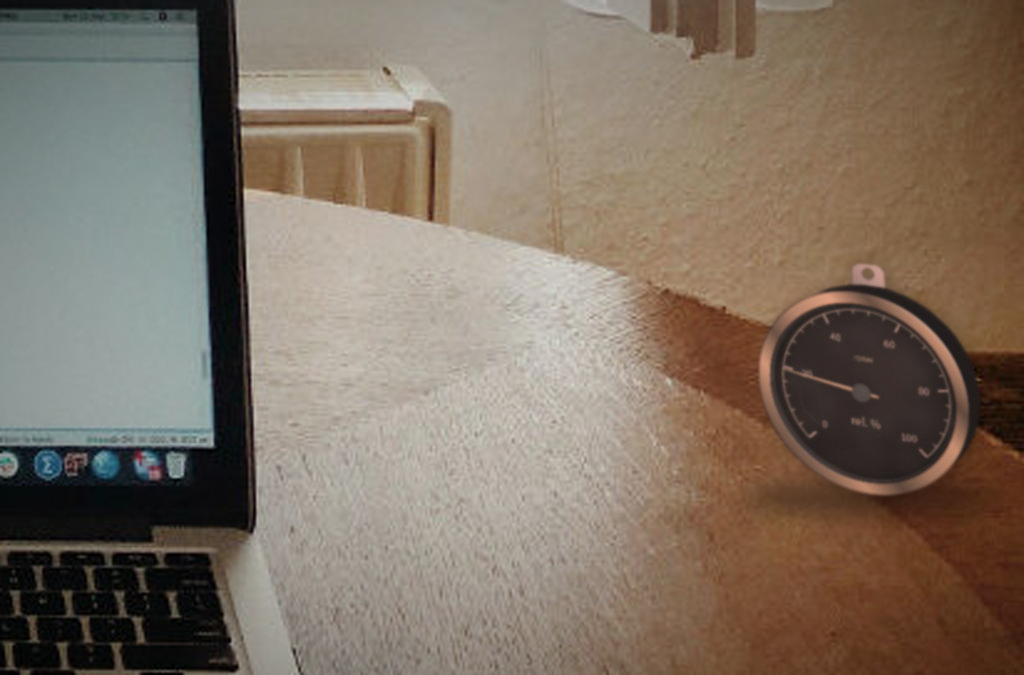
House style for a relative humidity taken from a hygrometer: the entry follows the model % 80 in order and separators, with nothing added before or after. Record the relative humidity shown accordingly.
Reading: % 20
